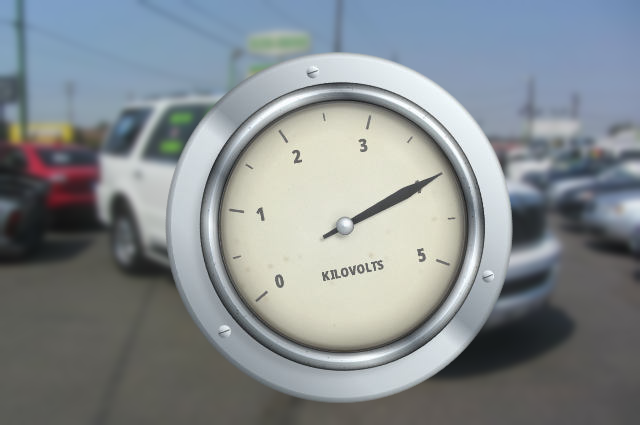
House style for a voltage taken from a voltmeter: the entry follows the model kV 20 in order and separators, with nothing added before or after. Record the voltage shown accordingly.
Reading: kV 4
